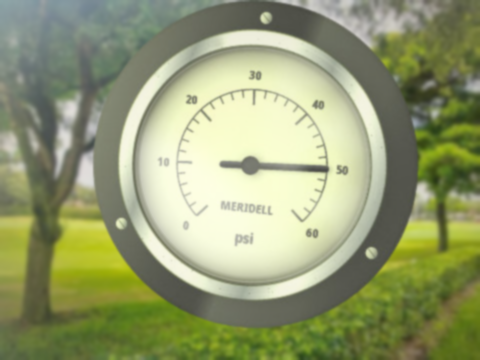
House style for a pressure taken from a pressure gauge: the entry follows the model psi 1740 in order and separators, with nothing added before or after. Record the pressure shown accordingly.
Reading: psi 50
